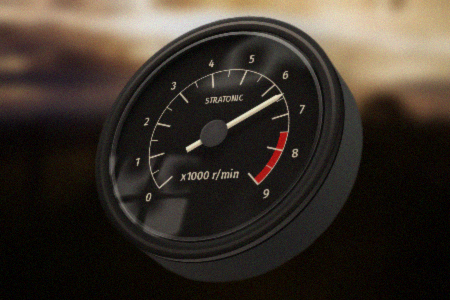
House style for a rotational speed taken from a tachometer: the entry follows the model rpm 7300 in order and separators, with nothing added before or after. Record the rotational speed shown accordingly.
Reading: rpm 6500
